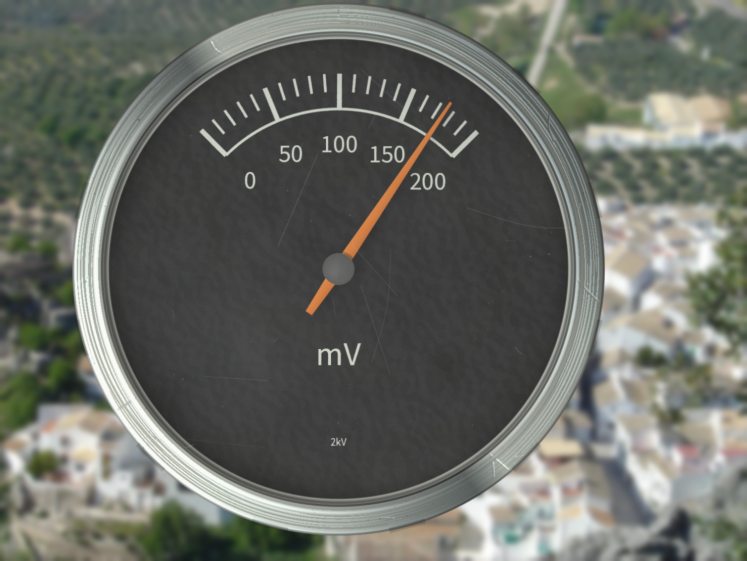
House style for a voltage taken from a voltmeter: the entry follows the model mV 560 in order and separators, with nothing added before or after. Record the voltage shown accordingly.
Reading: mV 175
